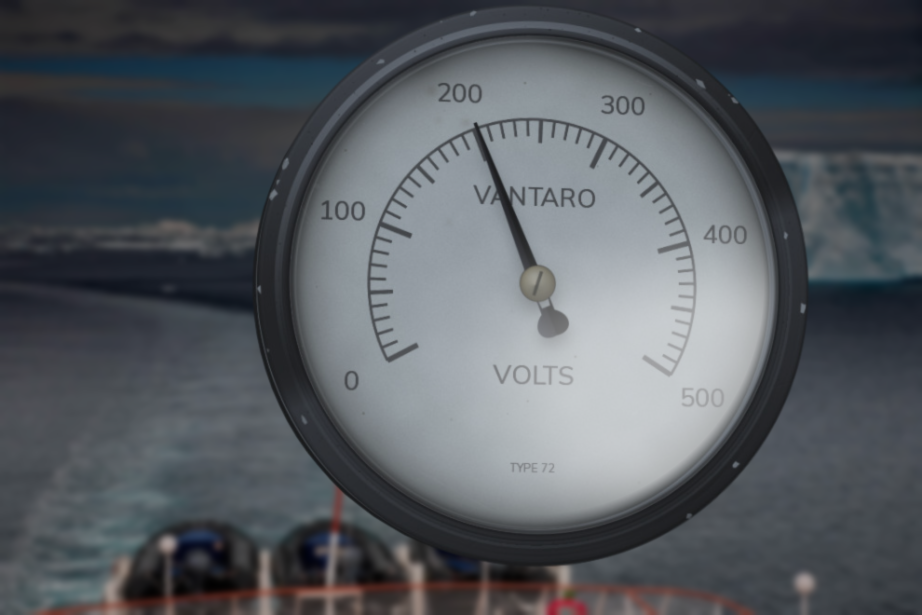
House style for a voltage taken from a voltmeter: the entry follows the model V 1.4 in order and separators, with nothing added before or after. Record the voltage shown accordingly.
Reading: V 200
